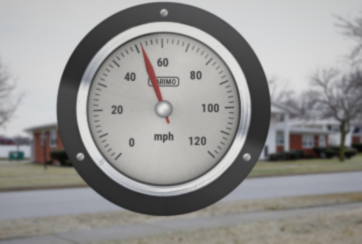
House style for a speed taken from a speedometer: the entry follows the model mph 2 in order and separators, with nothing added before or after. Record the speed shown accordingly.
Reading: mph 52
